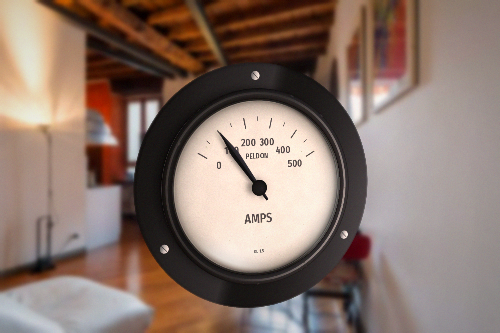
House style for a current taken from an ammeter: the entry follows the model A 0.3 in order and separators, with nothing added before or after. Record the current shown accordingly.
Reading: A 100
